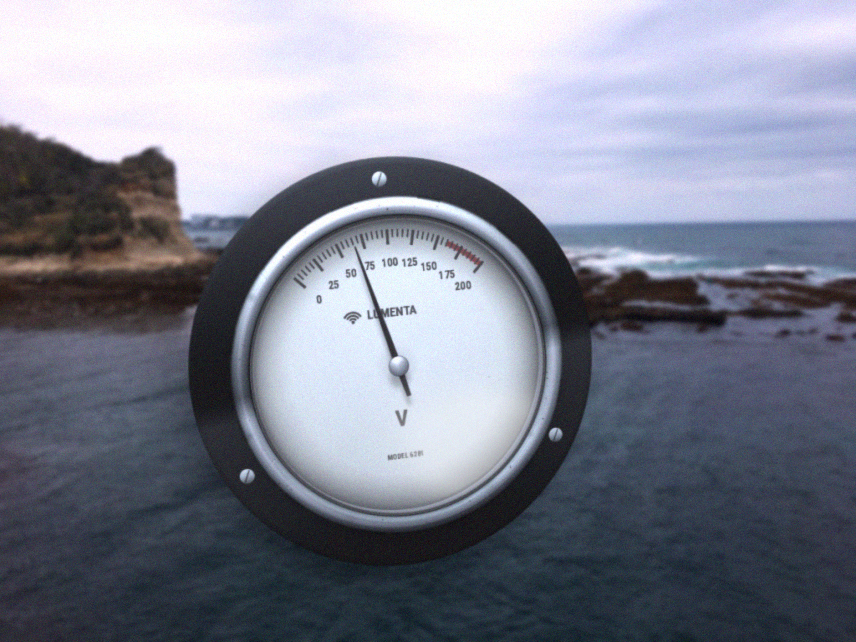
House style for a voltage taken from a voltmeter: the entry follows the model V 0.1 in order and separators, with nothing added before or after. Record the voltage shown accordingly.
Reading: V 65
